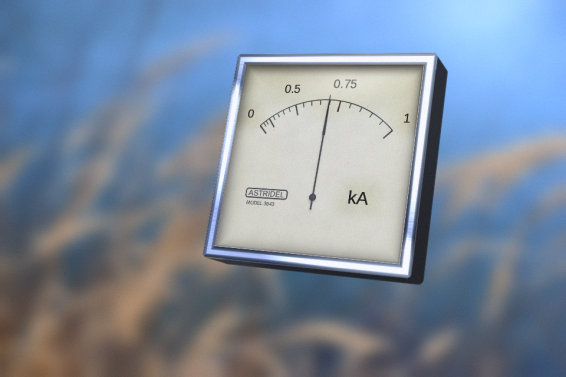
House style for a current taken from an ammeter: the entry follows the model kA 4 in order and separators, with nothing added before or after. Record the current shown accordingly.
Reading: kA 0.7
